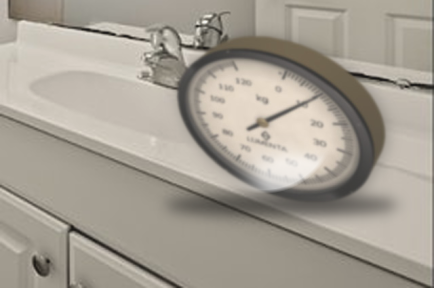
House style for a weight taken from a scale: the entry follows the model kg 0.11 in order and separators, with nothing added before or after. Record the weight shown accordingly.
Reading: kg 10
